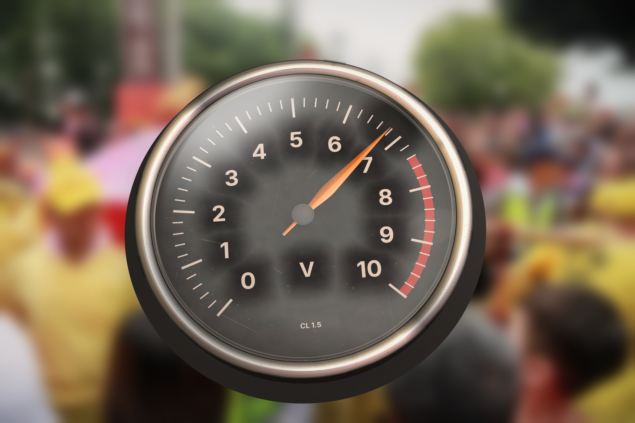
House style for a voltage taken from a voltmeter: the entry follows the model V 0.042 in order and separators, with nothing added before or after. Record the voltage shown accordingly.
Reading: V 6.8
